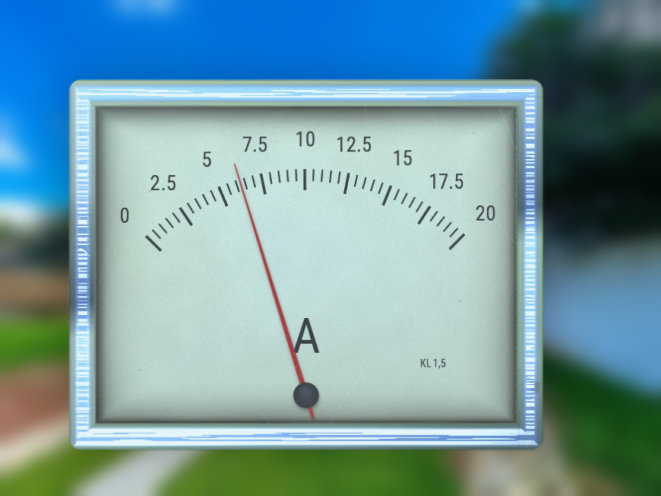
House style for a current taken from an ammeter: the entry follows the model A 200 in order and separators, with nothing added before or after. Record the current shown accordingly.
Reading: A 6.25
